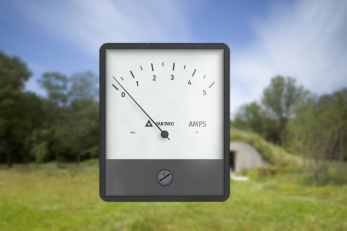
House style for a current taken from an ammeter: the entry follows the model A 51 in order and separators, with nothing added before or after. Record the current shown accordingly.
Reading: A 0.25
